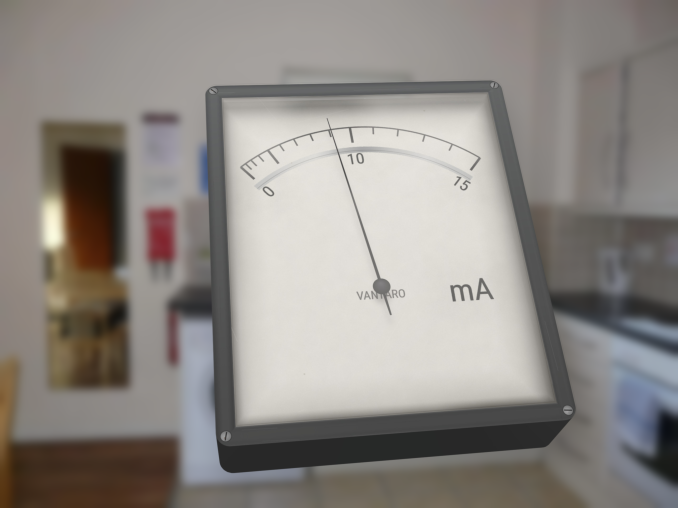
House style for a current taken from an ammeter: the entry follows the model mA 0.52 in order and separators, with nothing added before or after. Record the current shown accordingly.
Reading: mA 9
